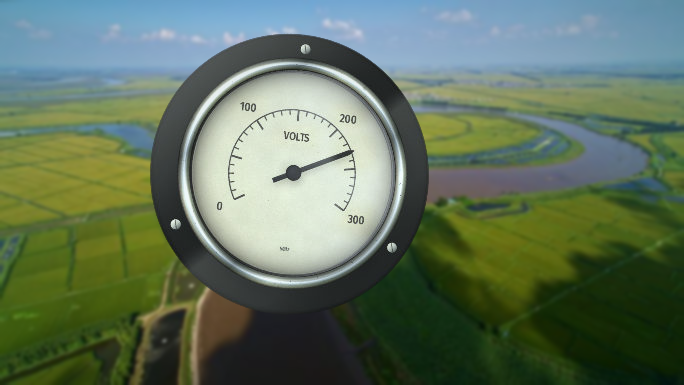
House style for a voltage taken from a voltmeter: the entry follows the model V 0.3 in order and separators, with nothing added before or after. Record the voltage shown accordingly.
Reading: V 230
